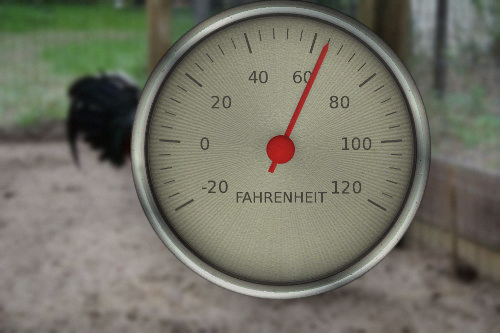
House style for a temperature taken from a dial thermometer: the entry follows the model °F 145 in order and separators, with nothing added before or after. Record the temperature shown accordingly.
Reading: °F 64
